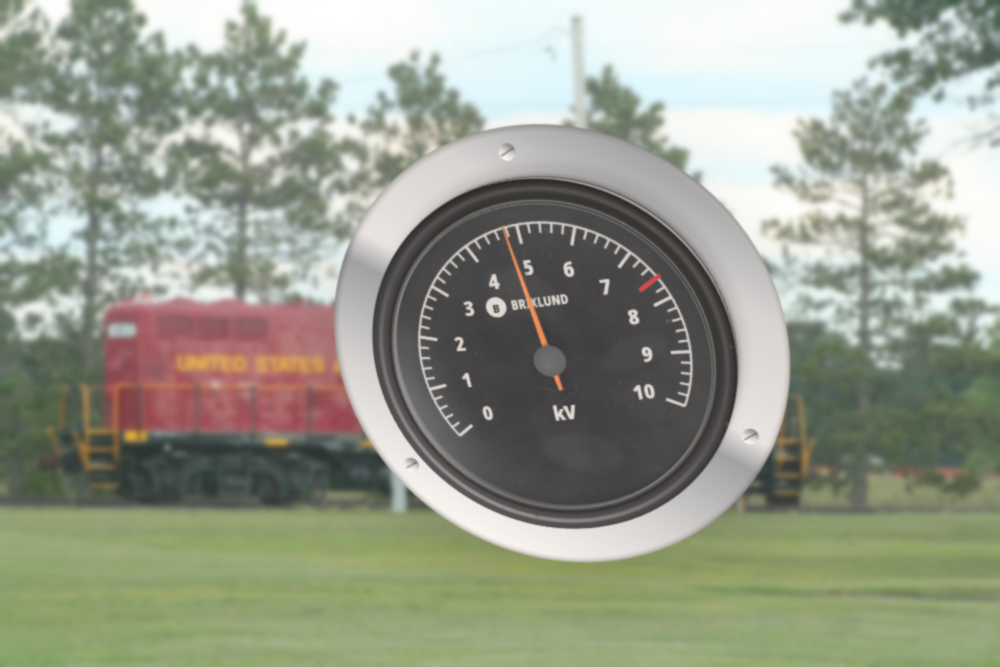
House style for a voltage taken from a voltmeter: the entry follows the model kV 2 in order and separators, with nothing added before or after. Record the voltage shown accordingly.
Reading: kV 4.8
